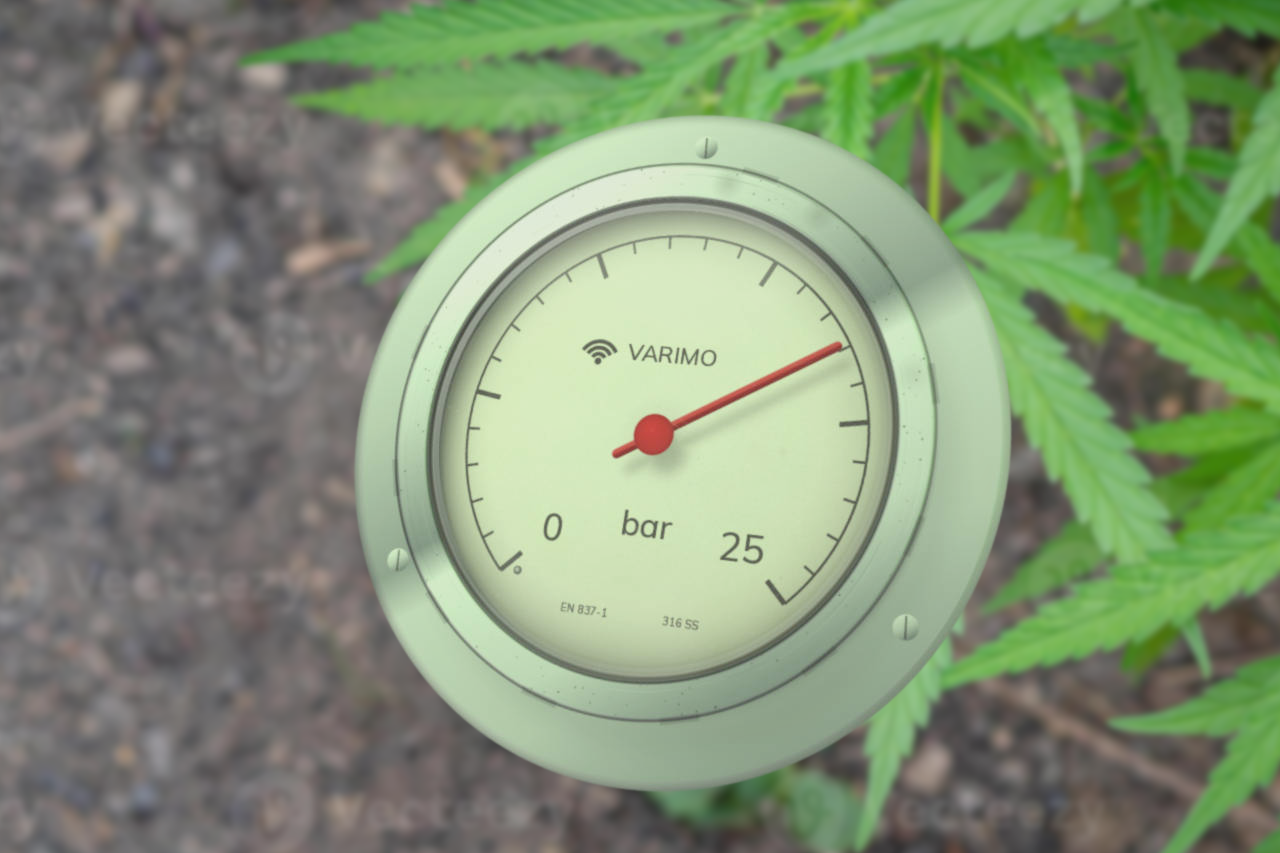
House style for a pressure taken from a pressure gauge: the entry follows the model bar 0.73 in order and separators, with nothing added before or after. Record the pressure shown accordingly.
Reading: bar 18
